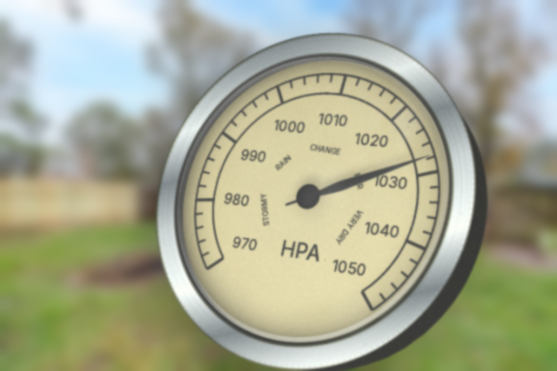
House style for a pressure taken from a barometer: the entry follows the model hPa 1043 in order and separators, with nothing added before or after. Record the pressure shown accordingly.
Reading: hPa 1028
